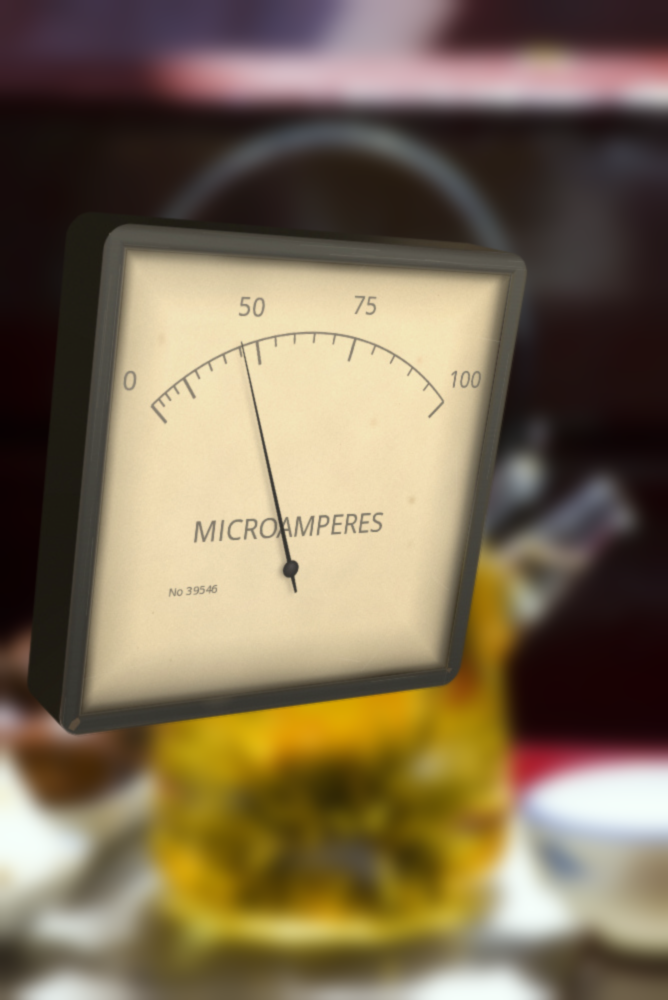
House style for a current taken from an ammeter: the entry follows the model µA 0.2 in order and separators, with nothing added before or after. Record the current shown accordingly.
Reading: µA 45
